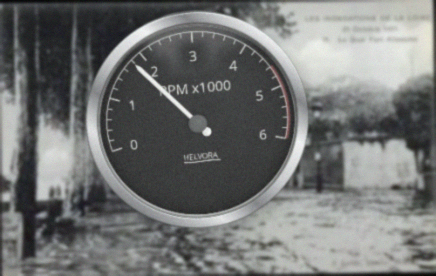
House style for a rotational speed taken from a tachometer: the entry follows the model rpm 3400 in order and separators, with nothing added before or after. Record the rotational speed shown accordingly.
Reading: rpm 1800
